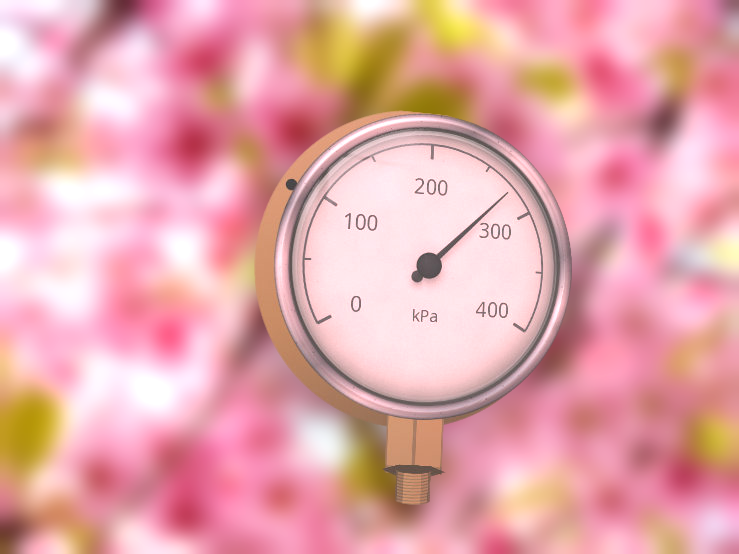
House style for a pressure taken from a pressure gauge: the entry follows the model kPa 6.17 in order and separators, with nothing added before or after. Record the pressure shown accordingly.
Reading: kPa 275
